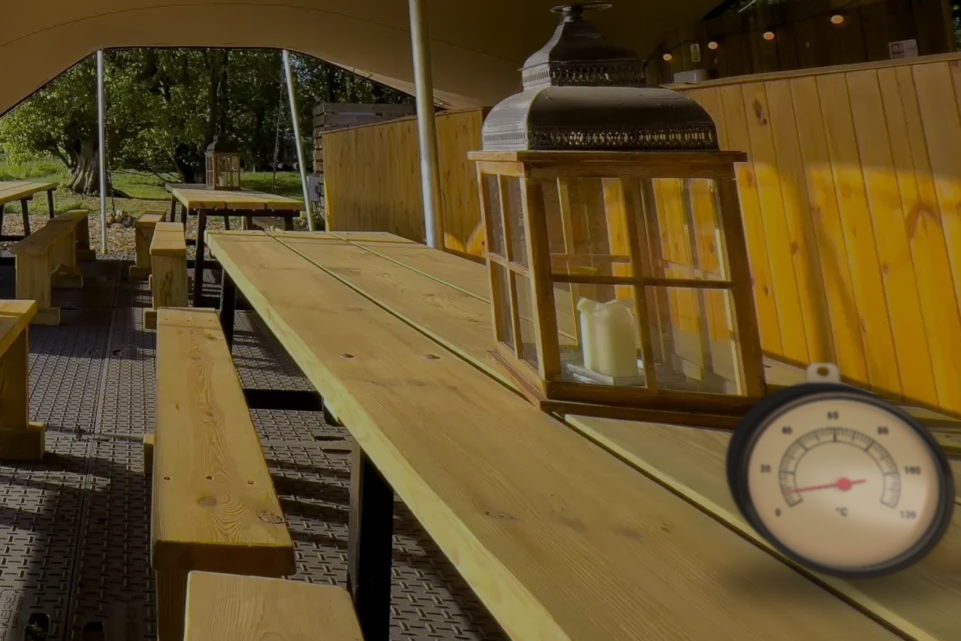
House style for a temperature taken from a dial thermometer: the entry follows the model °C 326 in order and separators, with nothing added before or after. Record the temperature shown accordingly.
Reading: °C 10
